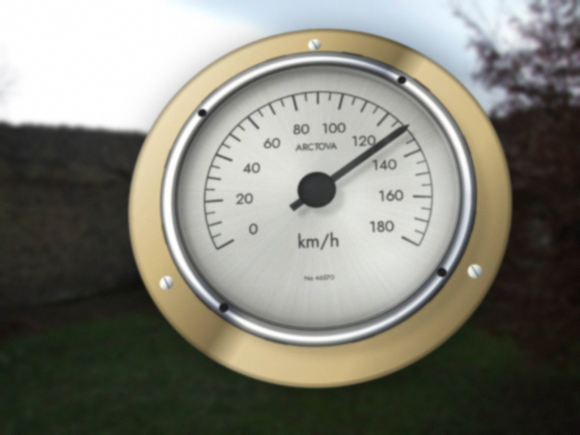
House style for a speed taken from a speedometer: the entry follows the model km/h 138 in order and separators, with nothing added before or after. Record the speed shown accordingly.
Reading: km/h 130
